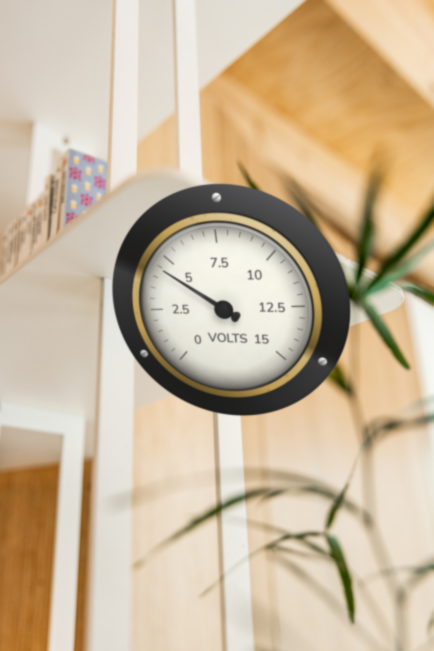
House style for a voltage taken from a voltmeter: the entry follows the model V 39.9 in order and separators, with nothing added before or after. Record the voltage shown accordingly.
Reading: V 4.5
